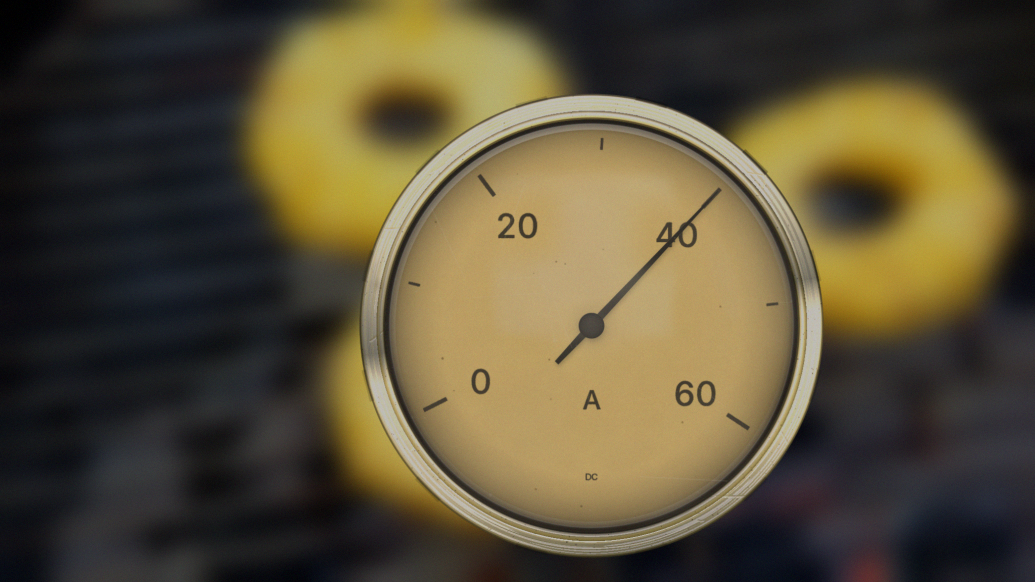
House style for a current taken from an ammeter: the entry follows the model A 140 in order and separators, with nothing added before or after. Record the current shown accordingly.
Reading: A 40
